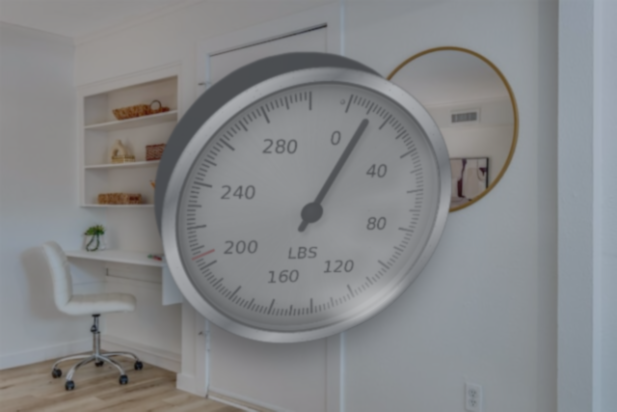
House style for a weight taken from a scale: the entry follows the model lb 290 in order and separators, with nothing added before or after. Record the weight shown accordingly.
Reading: lb 10
